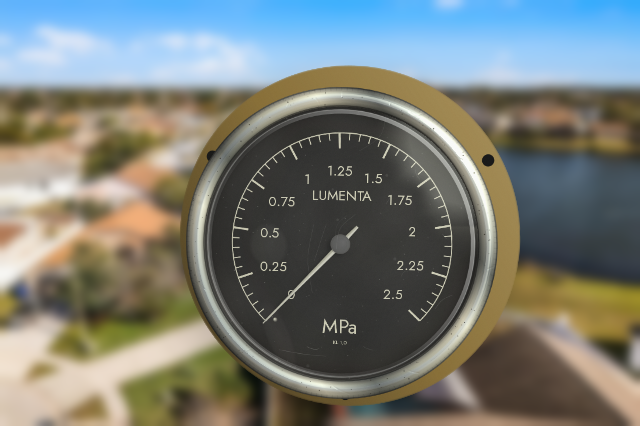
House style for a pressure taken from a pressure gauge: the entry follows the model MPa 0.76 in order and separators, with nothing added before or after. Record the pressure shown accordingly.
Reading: MPa 0
